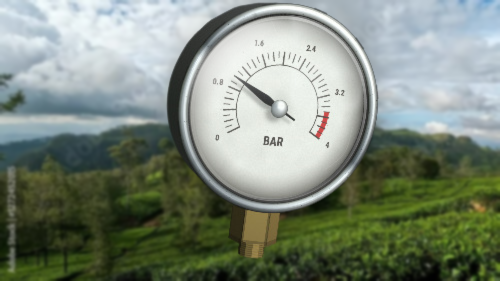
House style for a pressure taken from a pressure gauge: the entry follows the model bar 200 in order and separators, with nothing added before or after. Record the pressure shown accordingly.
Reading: bar 1
